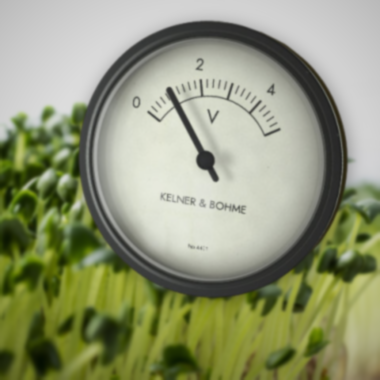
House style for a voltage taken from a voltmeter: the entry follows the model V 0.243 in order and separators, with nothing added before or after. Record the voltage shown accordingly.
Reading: V 1
